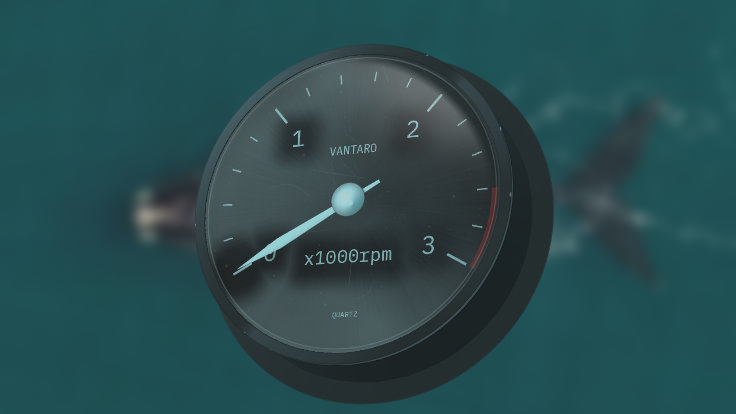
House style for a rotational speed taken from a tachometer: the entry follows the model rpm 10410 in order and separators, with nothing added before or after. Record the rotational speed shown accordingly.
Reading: rpm 0
